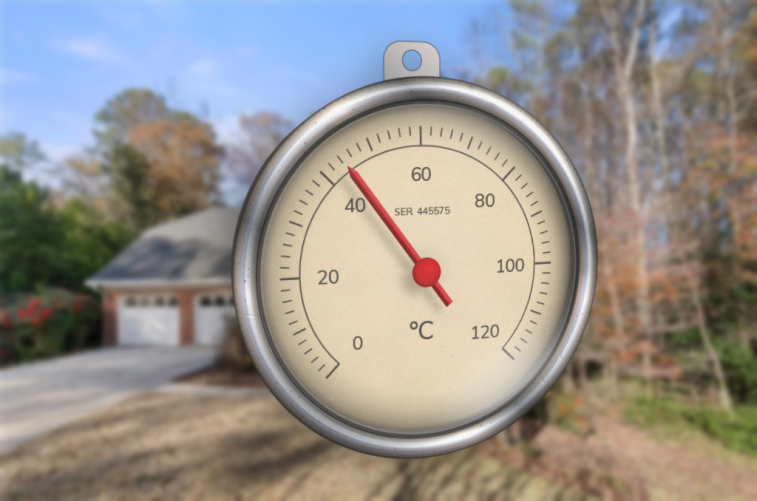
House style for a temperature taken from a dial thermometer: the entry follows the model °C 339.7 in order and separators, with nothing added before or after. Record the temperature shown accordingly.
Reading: °C 44
